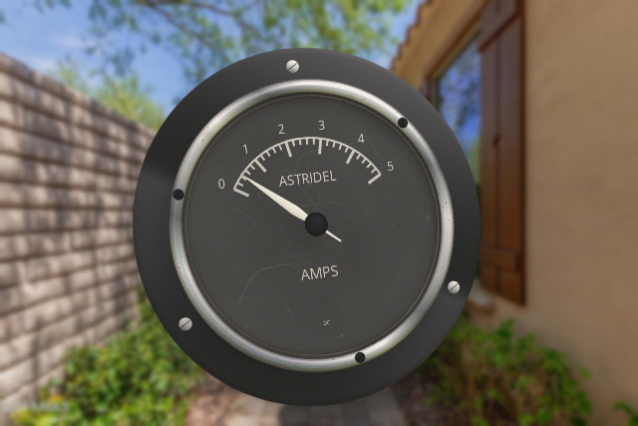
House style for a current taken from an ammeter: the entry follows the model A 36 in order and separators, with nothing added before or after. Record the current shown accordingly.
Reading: A 0.4
